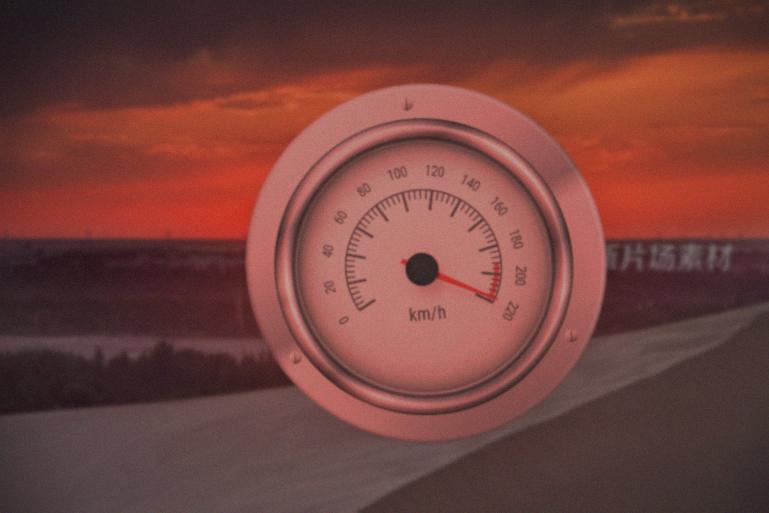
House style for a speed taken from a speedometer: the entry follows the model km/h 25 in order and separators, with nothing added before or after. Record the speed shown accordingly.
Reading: km/h 216
